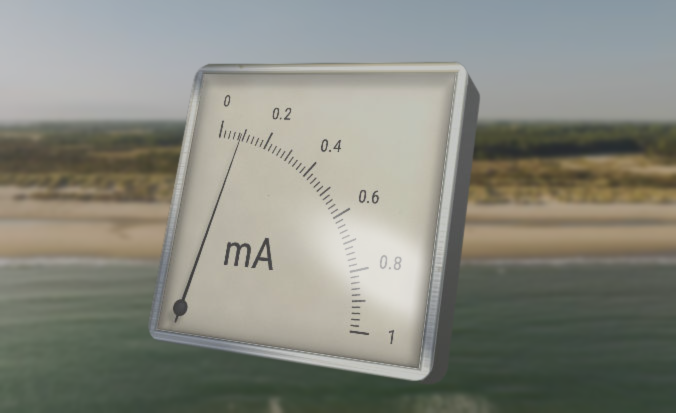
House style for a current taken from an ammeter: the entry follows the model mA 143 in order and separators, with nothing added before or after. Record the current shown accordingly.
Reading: mA 0.1
